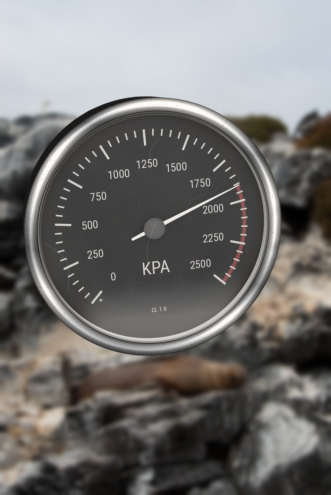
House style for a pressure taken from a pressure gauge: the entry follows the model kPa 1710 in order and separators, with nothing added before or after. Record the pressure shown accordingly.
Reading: kPa 1900
